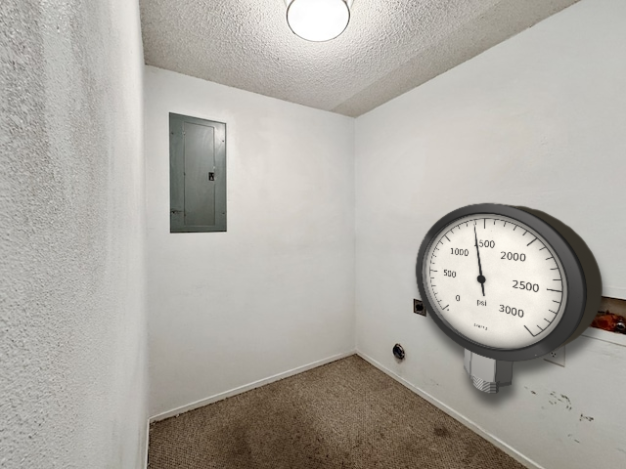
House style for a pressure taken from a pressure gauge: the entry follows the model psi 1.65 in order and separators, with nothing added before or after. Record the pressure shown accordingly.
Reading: psi 1400
